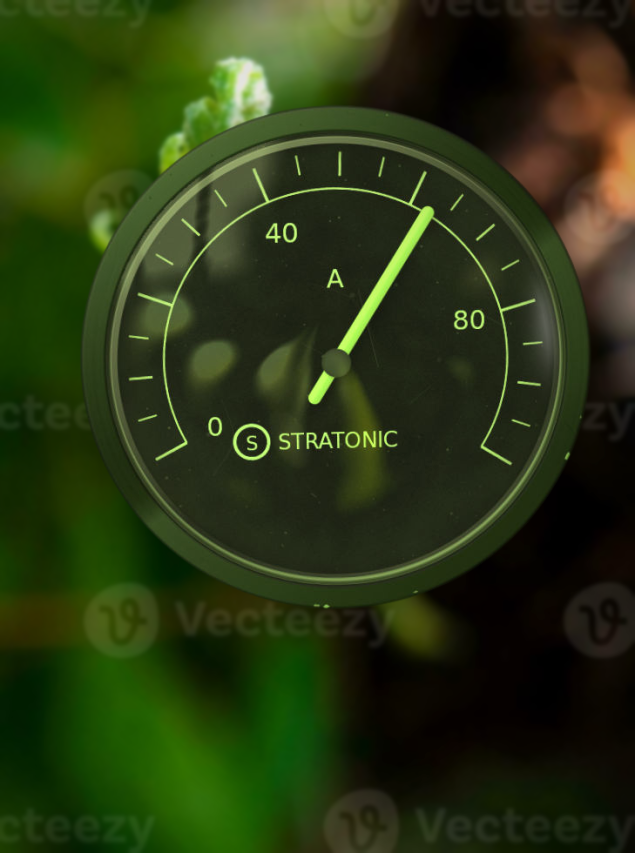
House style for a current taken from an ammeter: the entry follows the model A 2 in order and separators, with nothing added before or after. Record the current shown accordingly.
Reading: A 62.5
